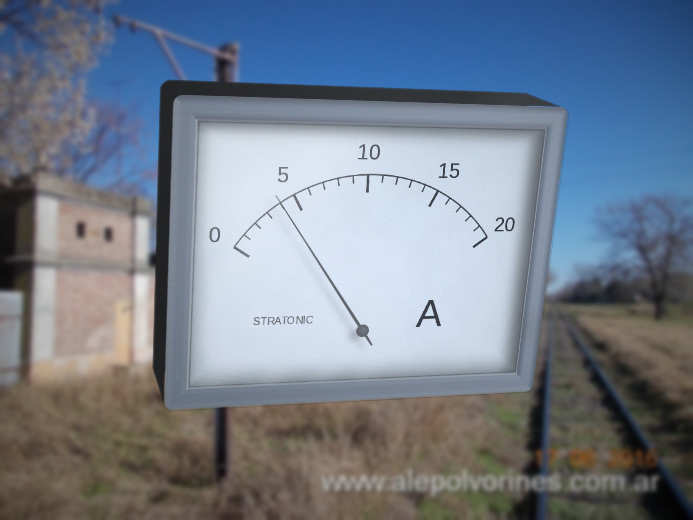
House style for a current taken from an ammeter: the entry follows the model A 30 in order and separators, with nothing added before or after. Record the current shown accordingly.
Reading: A 4
